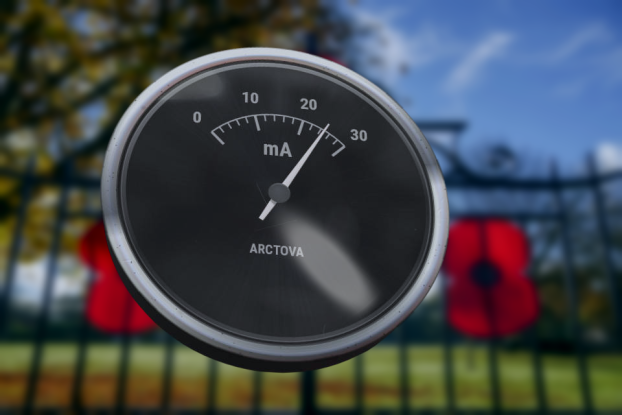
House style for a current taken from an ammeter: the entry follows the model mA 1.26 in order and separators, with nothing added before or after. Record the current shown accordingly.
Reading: mA 25
